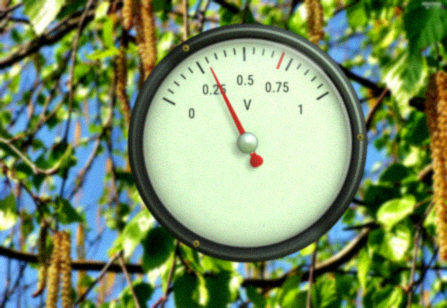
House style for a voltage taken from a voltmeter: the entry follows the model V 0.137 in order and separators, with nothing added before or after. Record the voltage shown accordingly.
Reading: V 0.3
